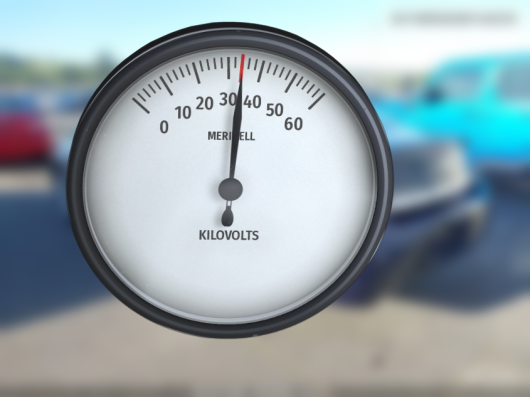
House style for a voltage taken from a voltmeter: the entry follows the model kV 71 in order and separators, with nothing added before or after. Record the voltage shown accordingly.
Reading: kV 34
